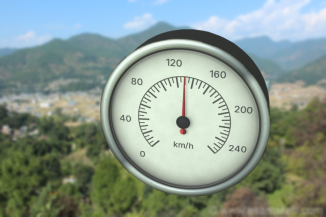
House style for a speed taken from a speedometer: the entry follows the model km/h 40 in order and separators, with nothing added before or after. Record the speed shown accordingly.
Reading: km/h 130
